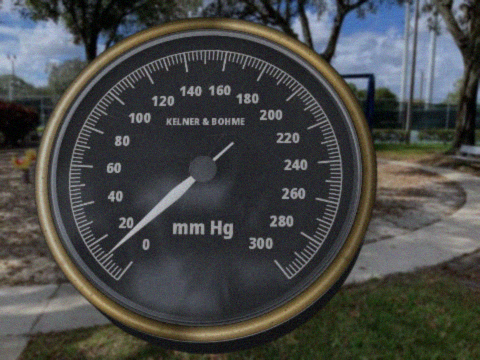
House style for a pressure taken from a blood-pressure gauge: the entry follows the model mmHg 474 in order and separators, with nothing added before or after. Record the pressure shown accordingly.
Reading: mmHg 10
